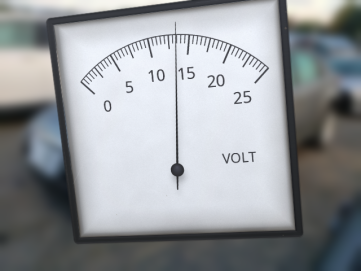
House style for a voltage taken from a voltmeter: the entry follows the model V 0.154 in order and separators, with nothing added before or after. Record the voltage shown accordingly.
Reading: V 13.5
